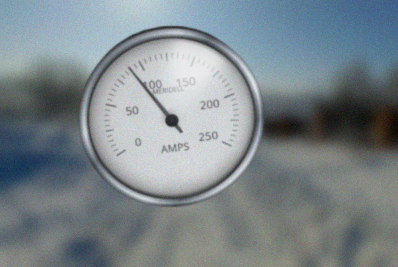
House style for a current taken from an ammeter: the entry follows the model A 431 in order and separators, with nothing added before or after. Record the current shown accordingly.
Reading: A 90
